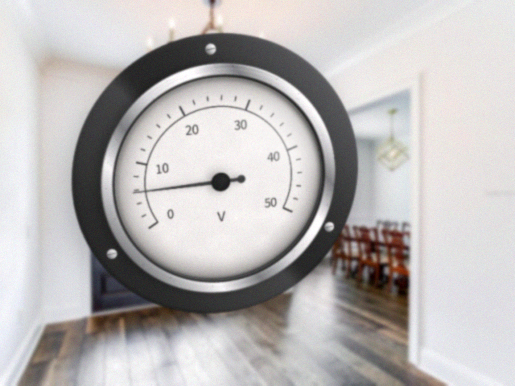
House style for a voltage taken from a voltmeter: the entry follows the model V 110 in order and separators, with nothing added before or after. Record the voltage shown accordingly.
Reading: V 6
